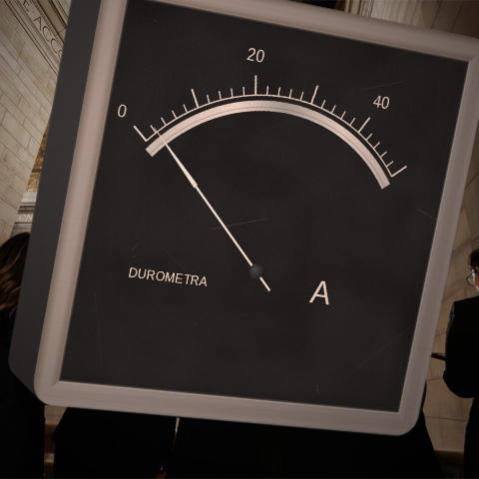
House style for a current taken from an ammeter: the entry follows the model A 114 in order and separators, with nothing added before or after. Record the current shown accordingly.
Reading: A 2
